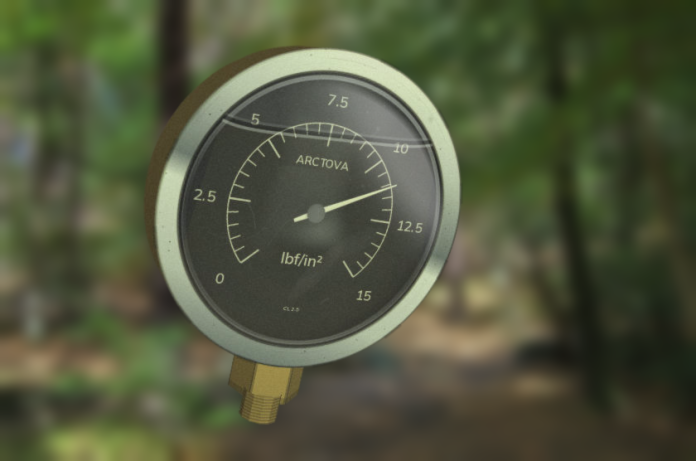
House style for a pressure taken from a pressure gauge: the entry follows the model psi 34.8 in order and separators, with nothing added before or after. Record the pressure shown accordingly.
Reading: psi 11
